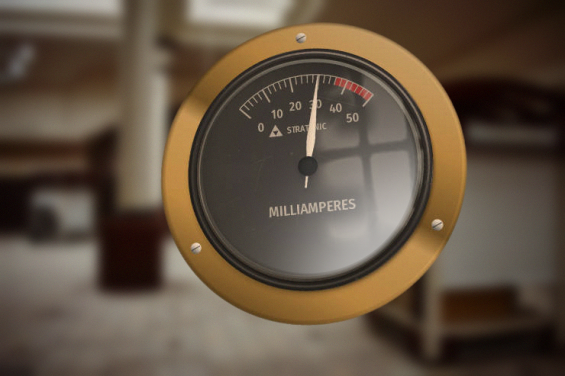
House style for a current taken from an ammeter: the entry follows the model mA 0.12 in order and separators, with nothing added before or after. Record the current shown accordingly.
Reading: mA 30
